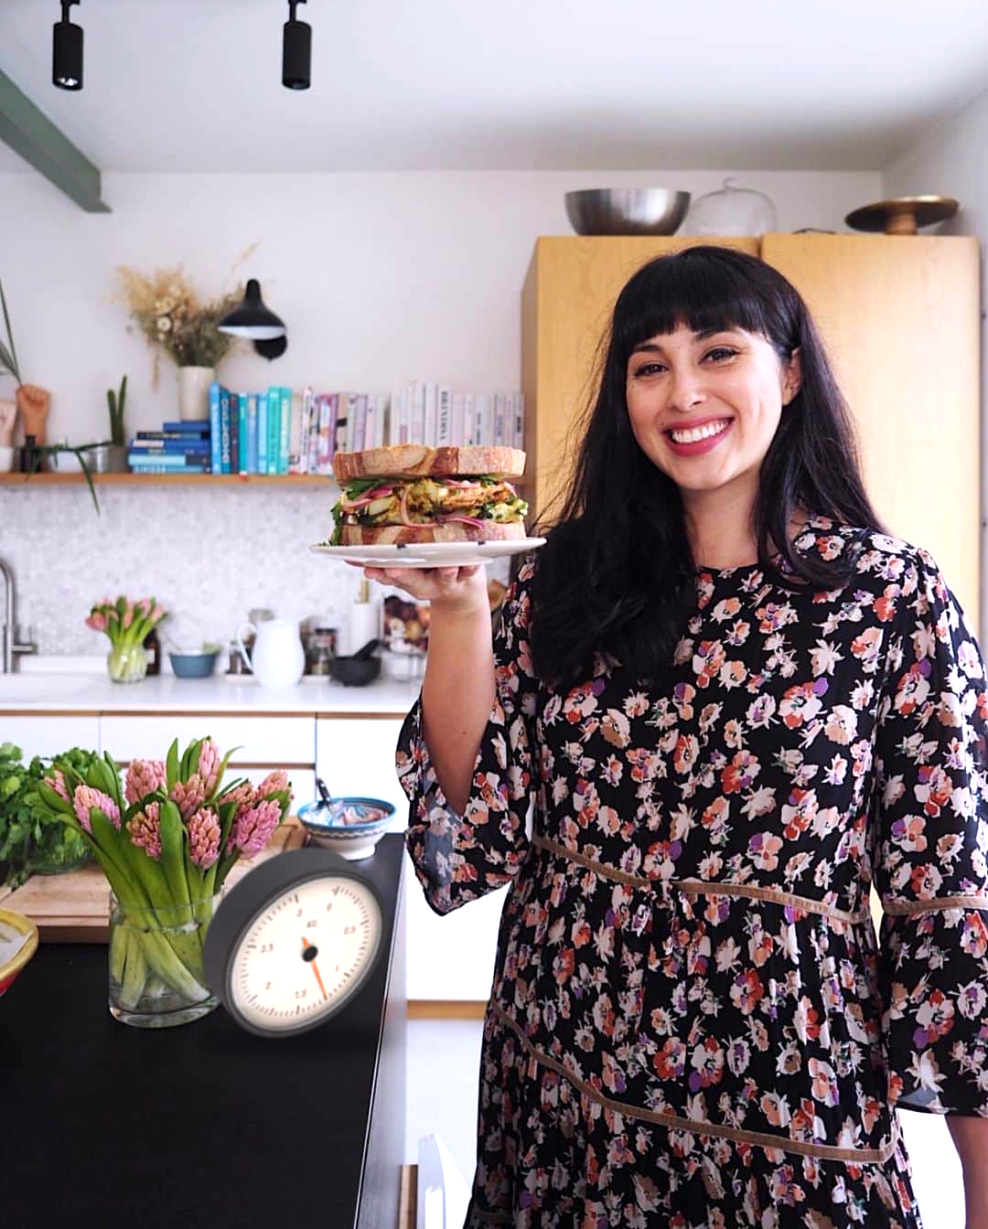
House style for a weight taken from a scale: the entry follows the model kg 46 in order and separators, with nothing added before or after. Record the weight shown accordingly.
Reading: kg 1.25
